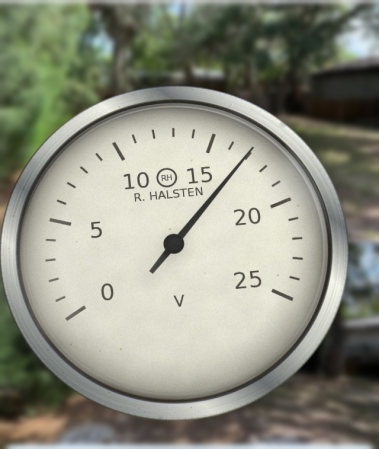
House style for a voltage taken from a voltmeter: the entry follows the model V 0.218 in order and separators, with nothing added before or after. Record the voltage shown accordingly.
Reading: V 17
